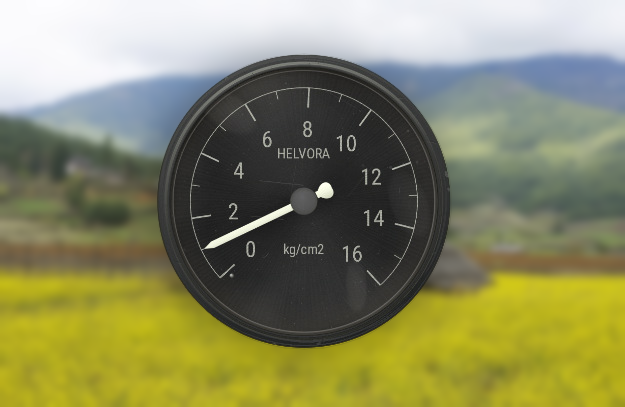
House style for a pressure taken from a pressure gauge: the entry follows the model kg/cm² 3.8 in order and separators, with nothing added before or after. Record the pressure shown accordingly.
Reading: kg/cm² 1
